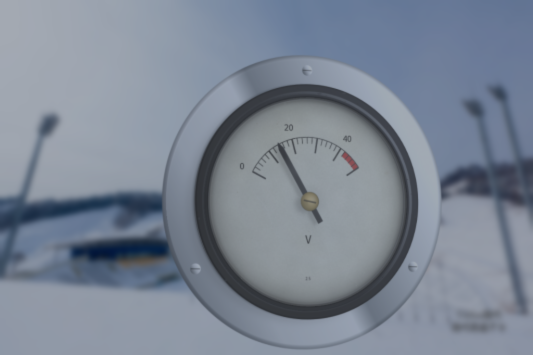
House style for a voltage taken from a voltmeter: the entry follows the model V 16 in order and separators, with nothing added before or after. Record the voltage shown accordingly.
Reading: V 14
